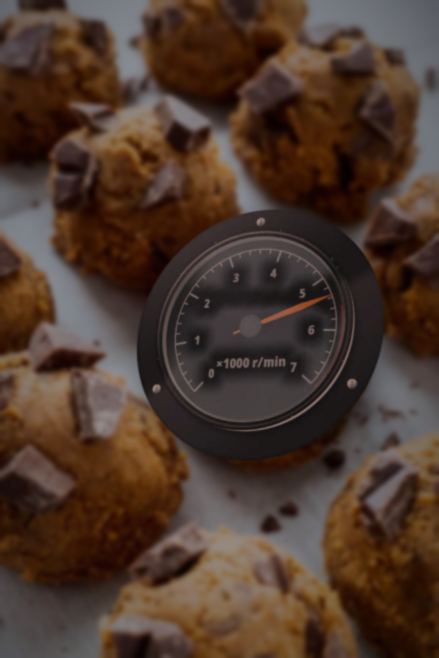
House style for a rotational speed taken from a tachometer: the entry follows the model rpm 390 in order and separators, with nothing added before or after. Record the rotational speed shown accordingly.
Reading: rpm 5400
